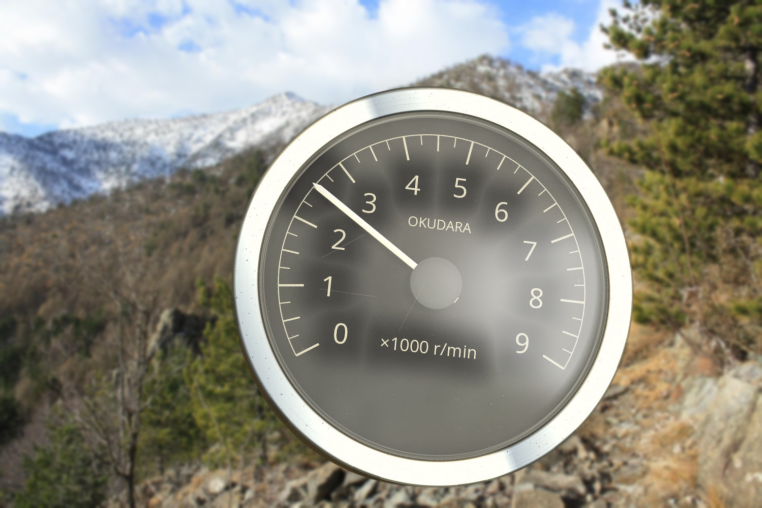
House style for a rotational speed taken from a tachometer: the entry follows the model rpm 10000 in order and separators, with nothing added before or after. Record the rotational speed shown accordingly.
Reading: rpm 2500
